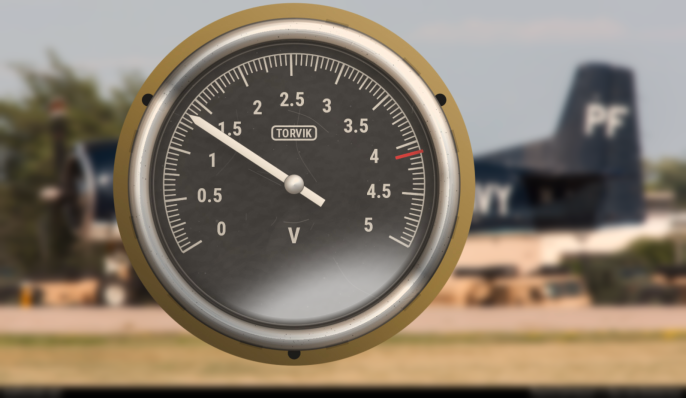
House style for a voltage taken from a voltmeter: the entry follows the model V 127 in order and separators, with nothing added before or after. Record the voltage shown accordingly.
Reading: V 1.35
